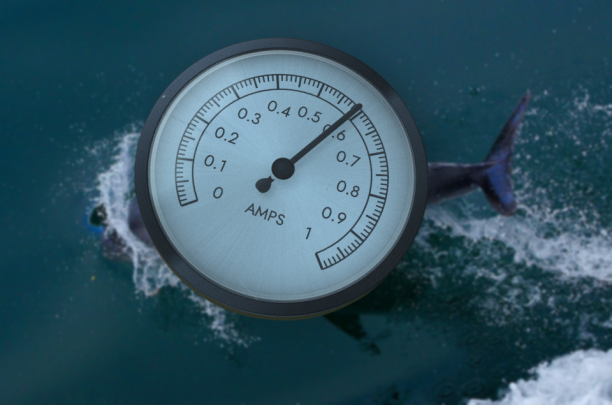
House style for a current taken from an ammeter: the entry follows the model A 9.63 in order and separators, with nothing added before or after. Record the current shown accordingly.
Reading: A 0.59
